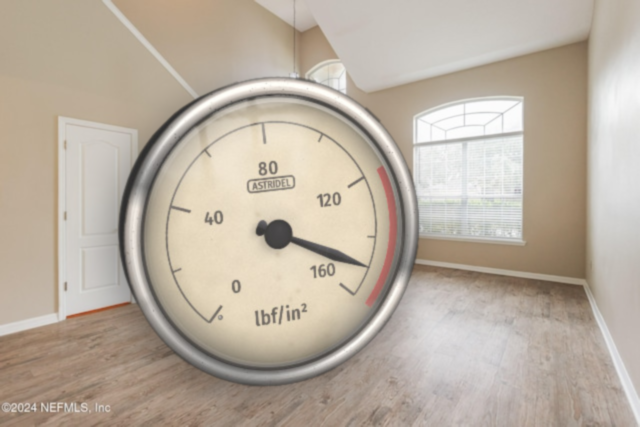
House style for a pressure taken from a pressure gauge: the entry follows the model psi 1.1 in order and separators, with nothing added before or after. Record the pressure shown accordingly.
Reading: psi 150
